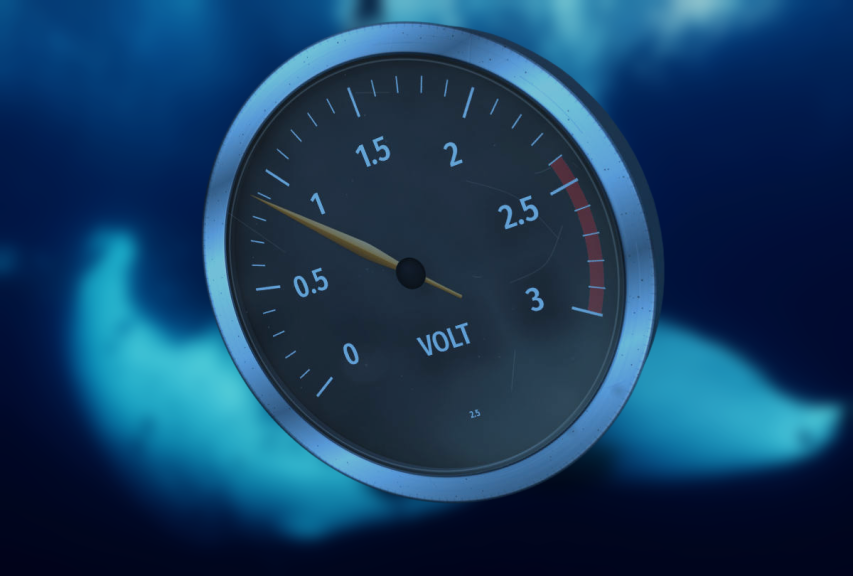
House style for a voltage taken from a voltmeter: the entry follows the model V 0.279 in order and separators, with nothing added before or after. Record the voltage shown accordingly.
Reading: V 0.9
